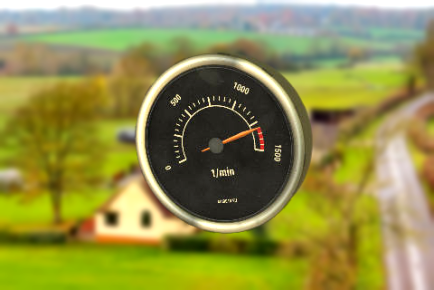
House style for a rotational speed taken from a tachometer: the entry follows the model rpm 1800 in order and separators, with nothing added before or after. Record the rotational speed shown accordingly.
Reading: rpm 1300
